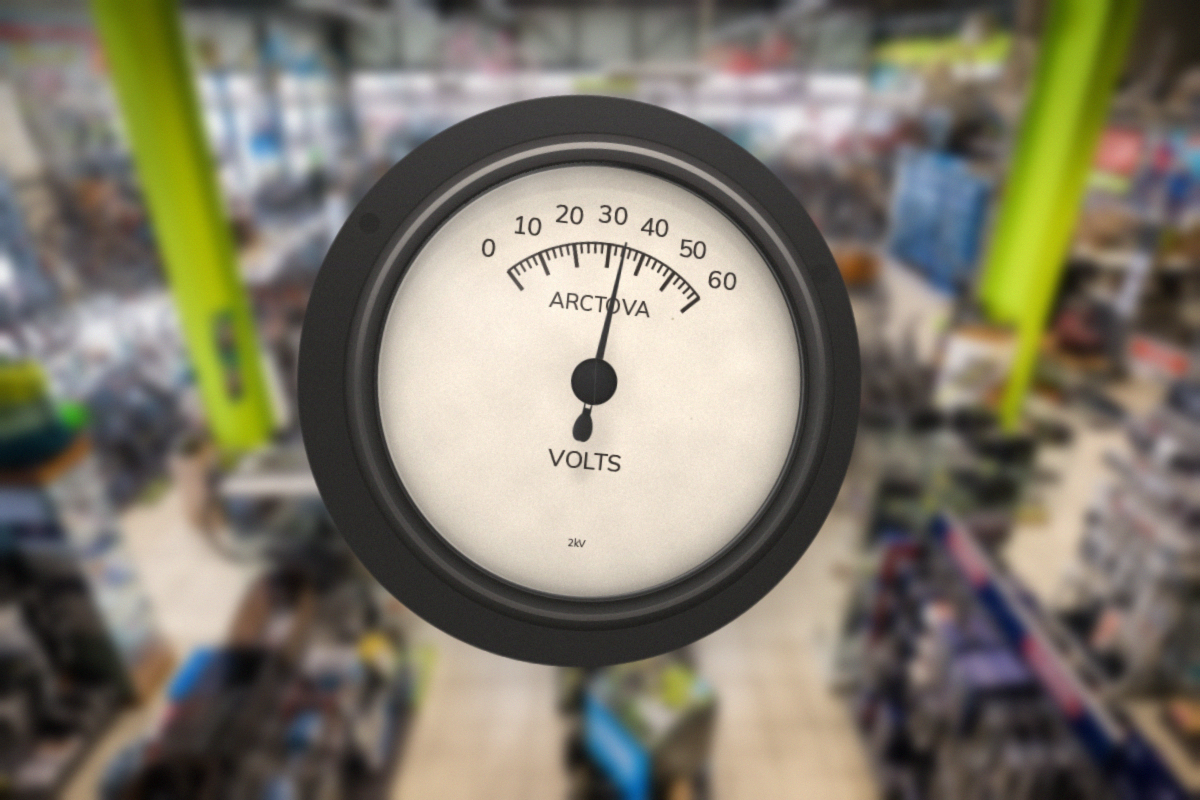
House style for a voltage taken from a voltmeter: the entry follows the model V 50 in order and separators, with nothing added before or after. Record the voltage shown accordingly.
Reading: V 34
